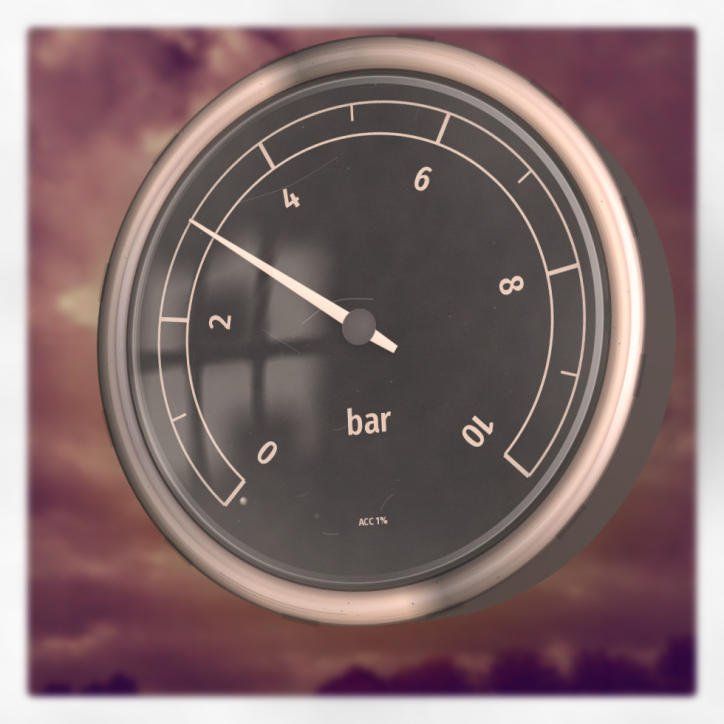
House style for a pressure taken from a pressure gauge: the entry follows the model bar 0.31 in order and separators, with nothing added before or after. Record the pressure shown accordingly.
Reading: bar 3
